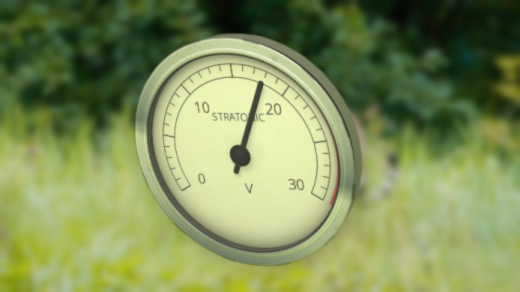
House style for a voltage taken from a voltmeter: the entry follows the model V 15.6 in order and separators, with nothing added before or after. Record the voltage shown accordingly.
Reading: V 18
